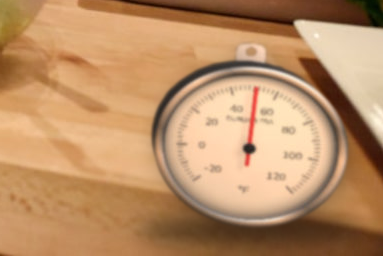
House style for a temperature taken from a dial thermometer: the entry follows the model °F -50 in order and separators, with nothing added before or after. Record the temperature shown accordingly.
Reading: °F 50
